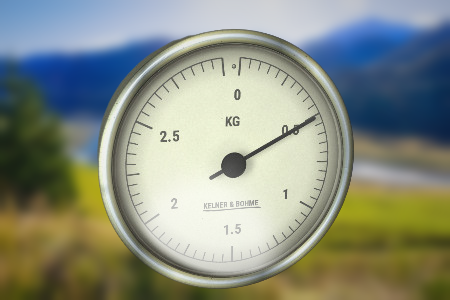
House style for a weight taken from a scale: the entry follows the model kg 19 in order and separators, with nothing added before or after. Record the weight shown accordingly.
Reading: kg 0.5
